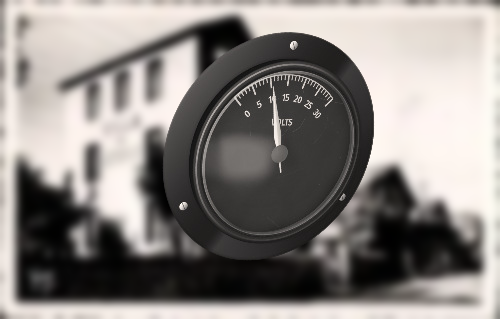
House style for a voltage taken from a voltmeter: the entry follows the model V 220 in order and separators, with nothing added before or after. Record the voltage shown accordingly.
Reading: V 10
